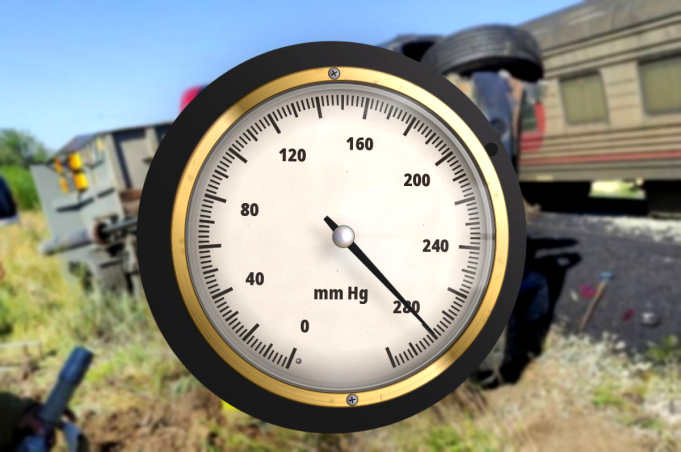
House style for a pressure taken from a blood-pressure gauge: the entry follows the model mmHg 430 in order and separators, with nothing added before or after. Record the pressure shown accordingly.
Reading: mmHg 280
